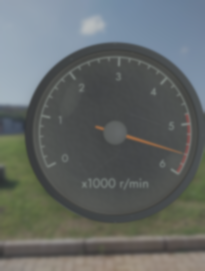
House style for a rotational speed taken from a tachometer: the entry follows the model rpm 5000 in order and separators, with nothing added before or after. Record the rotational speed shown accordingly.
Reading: rpm 5600
